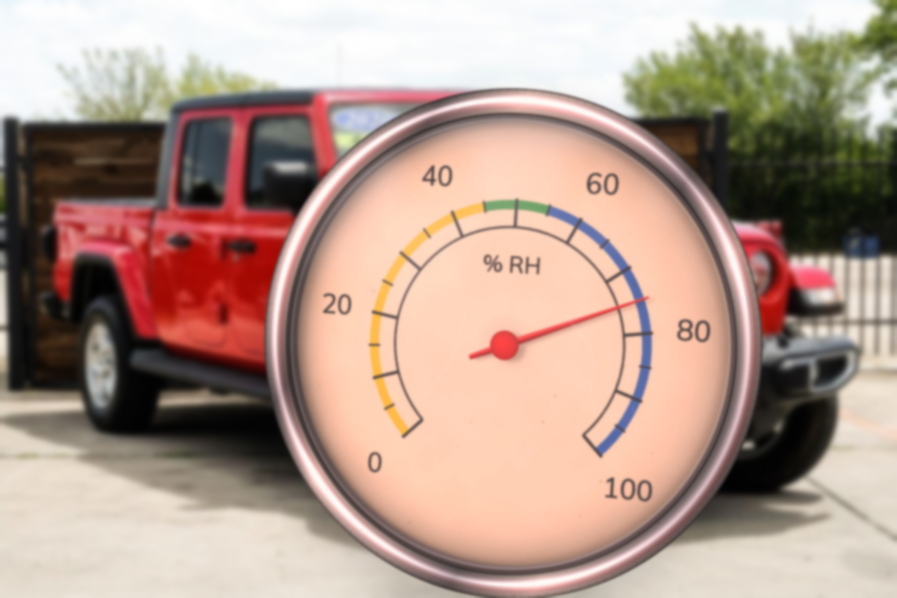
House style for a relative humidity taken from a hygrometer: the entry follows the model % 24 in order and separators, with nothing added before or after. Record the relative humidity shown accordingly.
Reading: % 75
